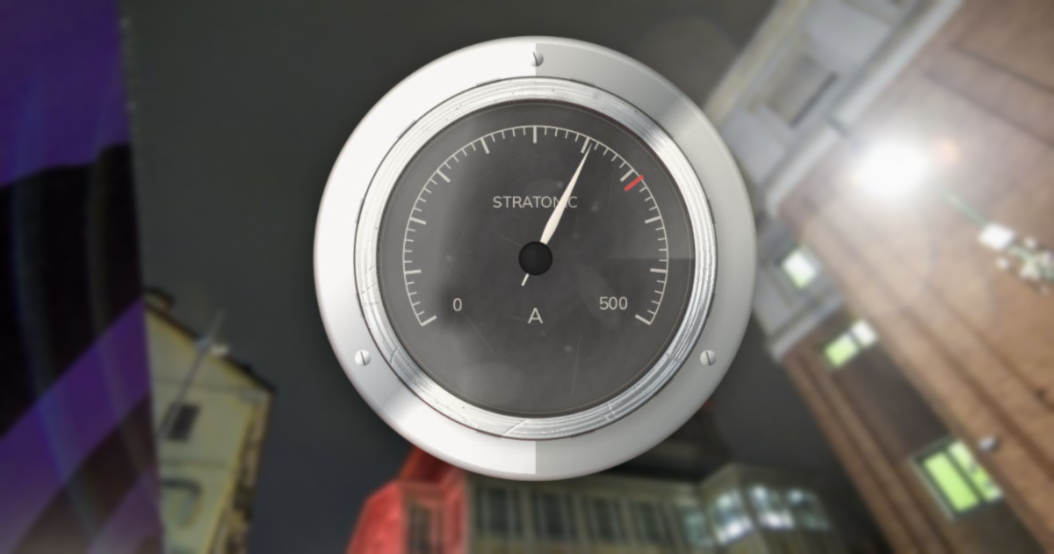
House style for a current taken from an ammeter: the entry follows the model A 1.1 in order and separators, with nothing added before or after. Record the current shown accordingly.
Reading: A 305
